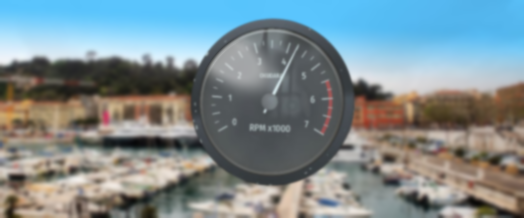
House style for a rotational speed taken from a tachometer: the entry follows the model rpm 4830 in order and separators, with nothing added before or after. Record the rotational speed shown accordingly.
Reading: rpm 4250
